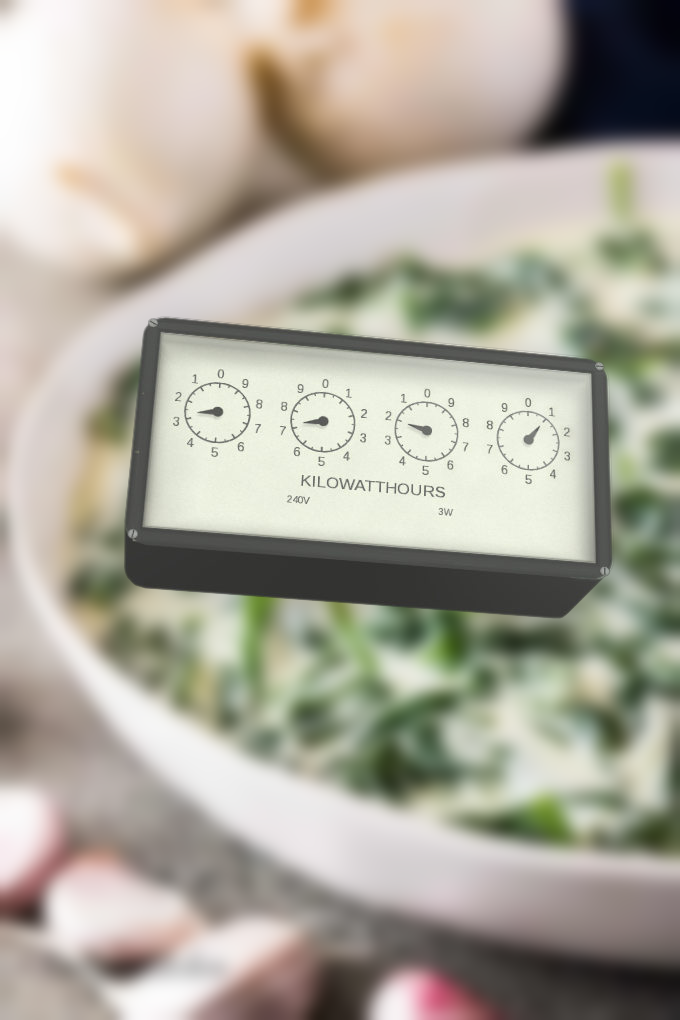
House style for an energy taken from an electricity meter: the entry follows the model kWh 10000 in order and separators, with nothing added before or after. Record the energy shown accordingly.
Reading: kWh 2721
